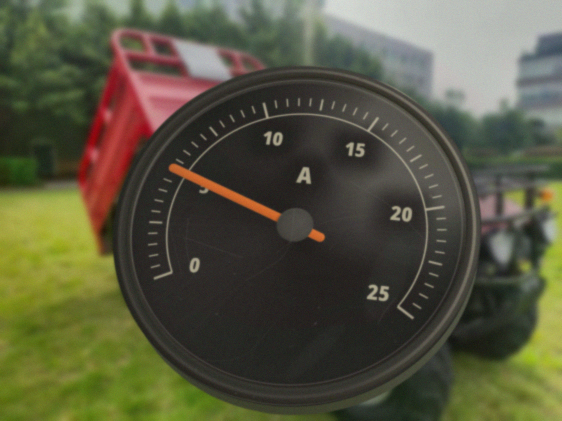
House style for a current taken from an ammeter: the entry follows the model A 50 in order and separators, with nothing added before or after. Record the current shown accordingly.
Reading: A 5
